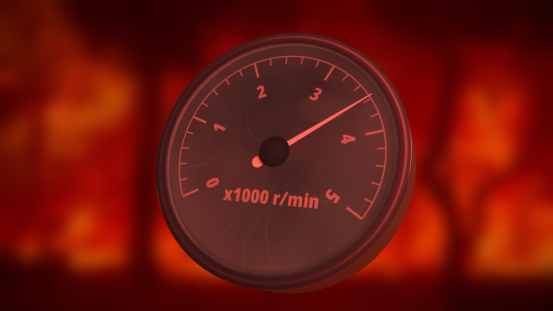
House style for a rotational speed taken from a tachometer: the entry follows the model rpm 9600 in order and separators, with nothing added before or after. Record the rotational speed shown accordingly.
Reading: rpm 3600
